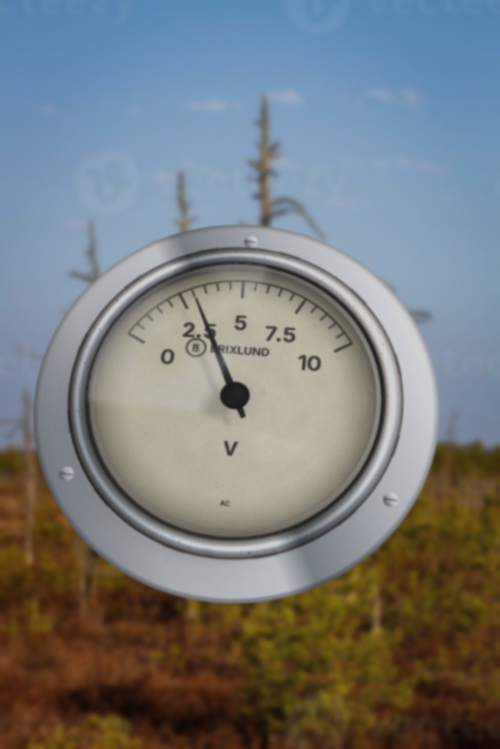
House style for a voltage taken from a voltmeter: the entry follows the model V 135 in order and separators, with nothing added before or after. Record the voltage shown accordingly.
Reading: V 3
